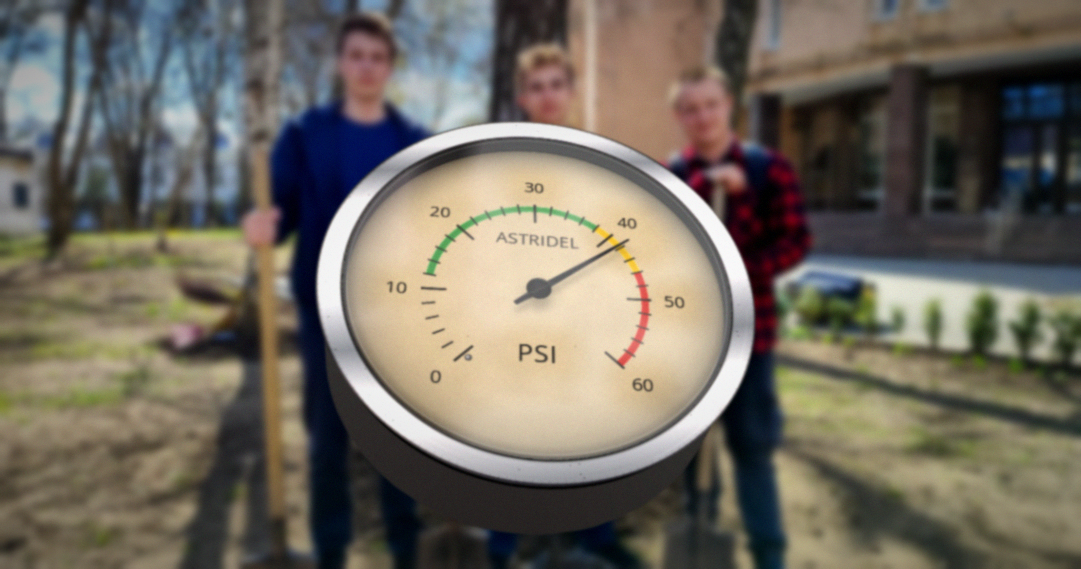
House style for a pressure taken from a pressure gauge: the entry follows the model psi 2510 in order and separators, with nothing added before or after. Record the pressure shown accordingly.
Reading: psi 42
